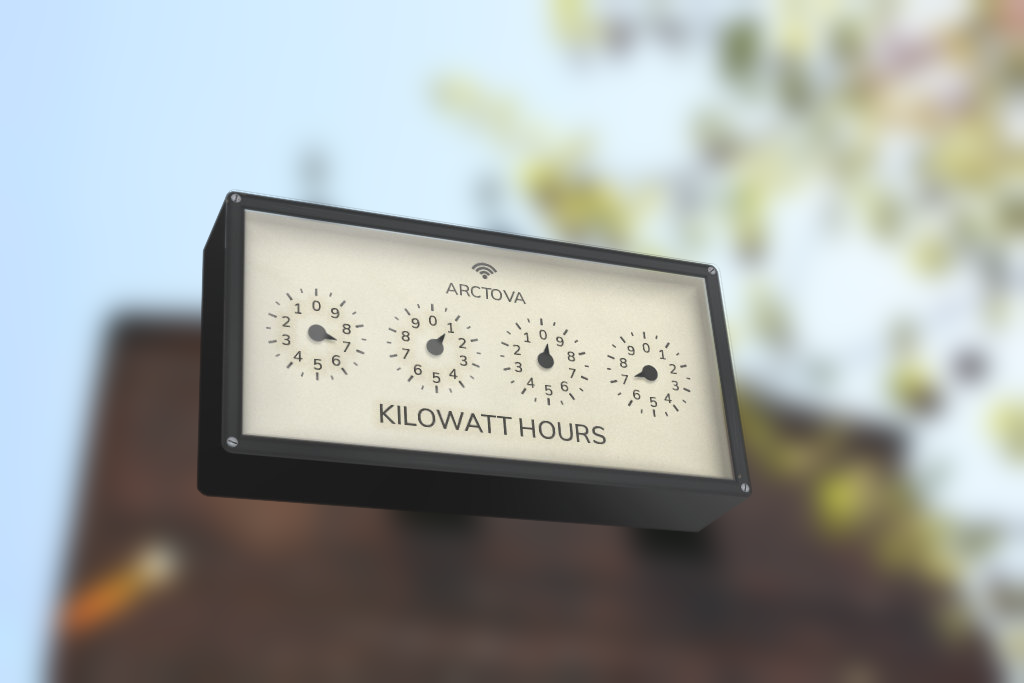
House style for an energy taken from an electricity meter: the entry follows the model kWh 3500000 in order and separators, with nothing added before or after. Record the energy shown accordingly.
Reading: kWh 7097
